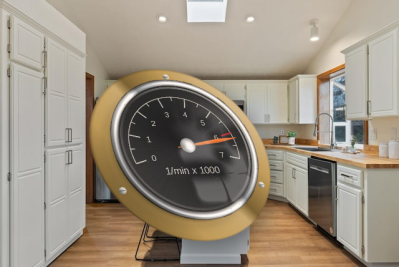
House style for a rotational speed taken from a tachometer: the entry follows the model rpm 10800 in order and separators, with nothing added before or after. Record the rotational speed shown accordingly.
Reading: rpm 6250
